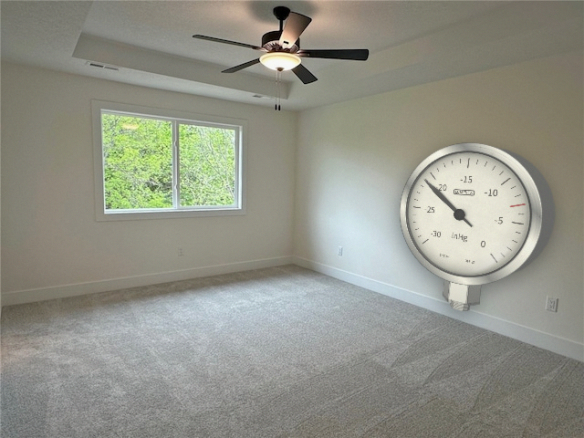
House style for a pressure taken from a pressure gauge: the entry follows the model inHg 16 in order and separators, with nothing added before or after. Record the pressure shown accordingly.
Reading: inHg -21
